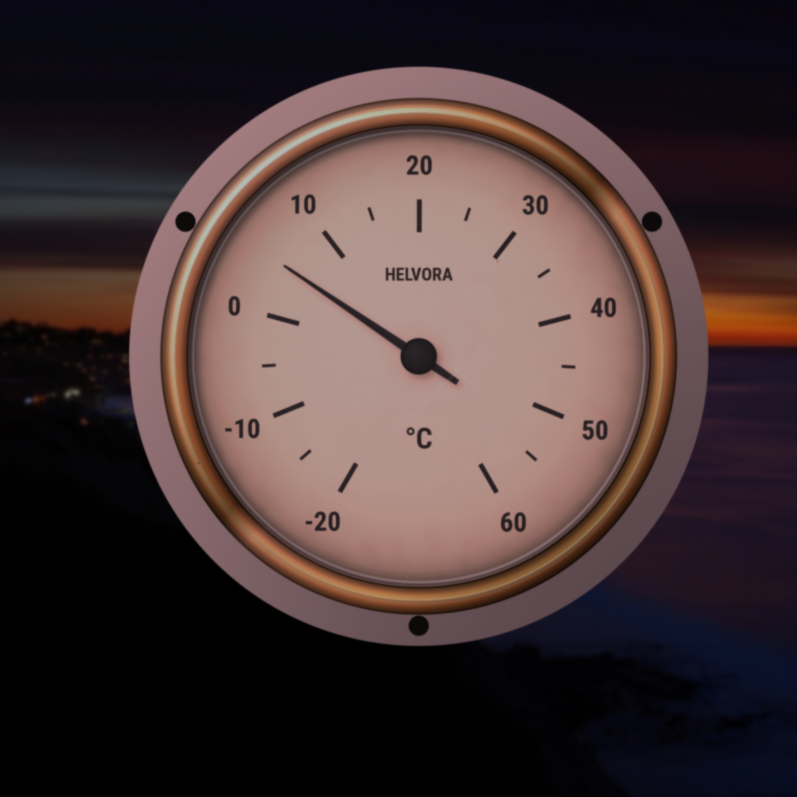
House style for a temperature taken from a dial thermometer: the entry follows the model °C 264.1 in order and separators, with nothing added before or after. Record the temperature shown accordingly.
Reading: °C 5
